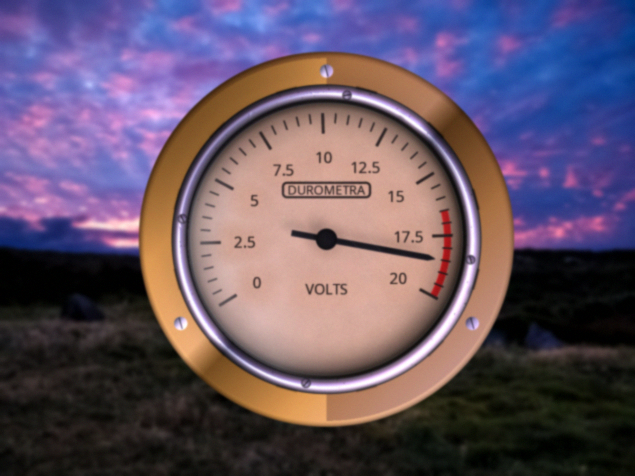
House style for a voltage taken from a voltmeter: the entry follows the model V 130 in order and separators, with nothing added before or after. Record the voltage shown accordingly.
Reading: V 18.5
